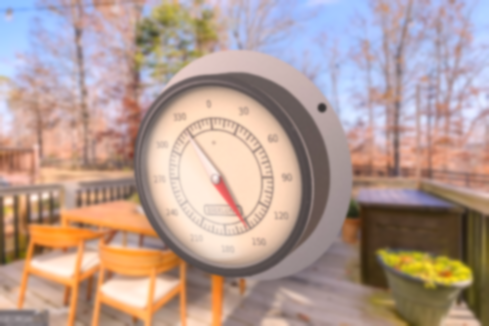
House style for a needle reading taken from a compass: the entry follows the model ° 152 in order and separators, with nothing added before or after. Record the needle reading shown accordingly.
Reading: ° 150
